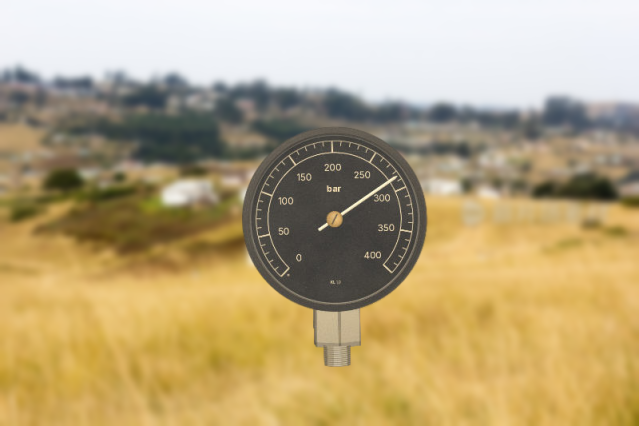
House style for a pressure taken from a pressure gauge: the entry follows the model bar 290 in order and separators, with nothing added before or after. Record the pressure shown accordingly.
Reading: bar 285
